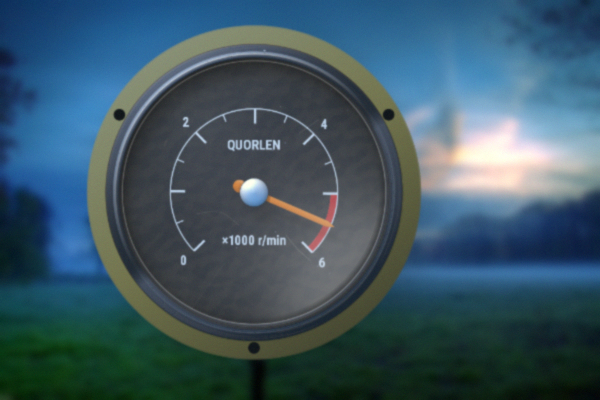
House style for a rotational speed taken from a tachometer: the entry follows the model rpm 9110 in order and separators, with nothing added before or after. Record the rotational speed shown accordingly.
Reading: rpm 5500
